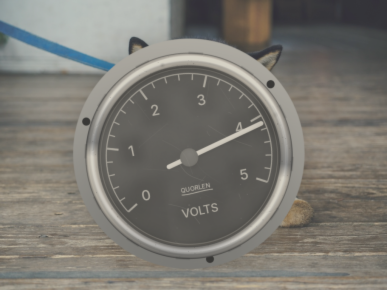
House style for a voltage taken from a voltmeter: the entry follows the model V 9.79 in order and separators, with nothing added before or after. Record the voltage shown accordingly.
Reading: V 4.1
